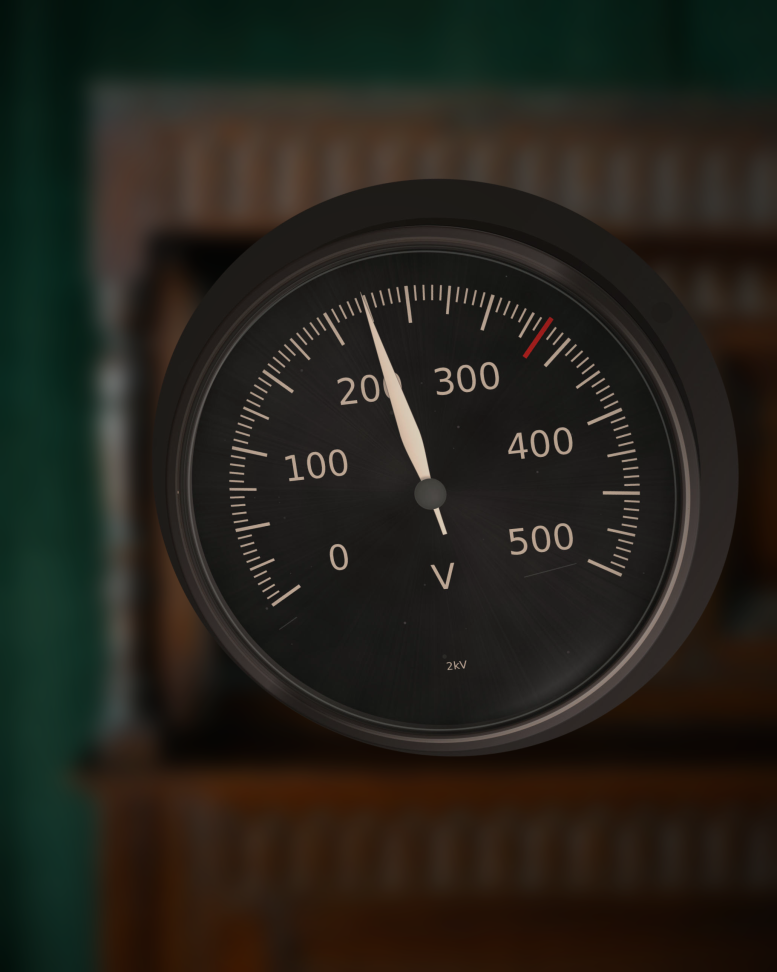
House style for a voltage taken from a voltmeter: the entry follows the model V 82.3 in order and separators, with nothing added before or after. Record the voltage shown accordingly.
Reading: V 225
